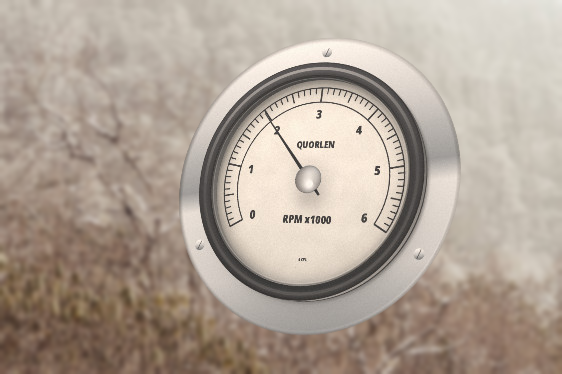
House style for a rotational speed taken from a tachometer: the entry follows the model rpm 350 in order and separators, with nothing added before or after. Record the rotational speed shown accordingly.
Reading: rpm 2000
